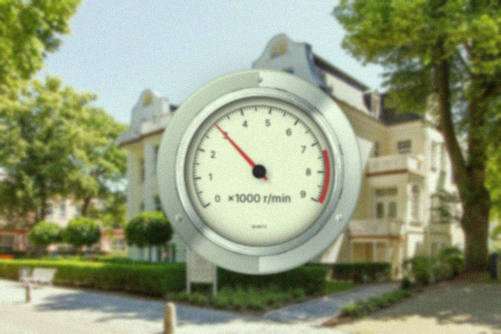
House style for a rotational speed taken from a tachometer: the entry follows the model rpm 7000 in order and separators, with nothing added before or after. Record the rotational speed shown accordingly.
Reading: rpm 3000
